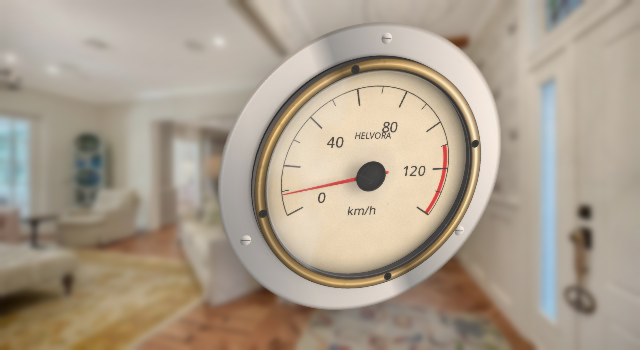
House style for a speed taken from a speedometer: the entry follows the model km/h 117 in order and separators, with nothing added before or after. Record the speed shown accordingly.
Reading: km/h 10
